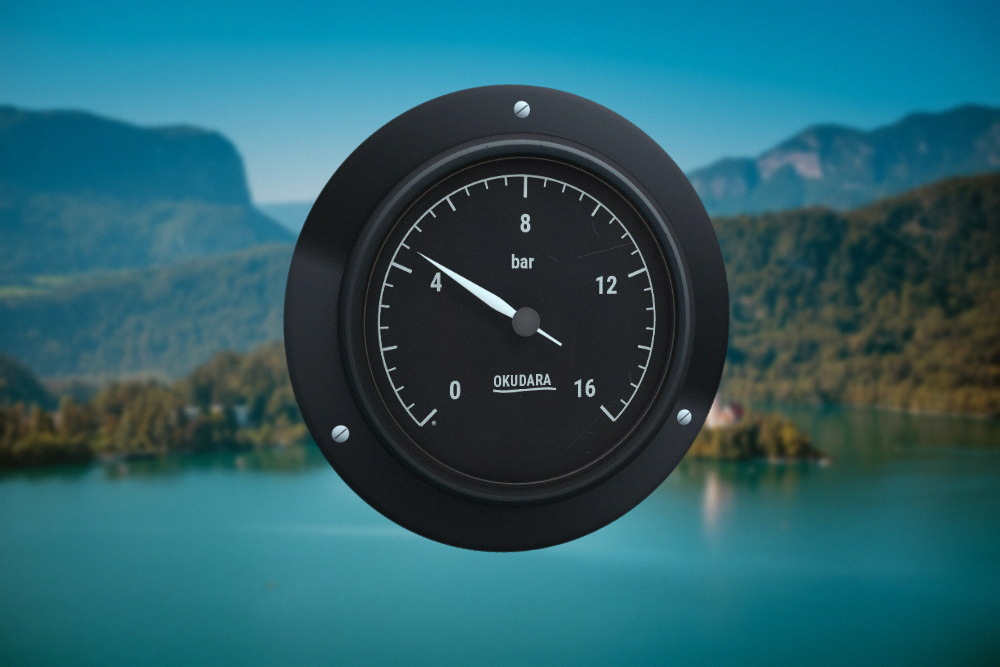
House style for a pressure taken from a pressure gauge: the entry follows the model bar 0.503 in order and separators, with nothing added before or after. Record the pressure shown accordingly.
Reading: bar 4.5
